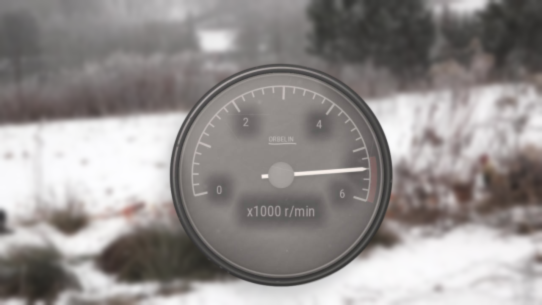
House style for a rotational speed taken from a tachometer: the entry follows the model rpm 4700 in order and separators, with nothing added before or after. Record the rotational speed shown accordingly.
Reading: rpm 5400
